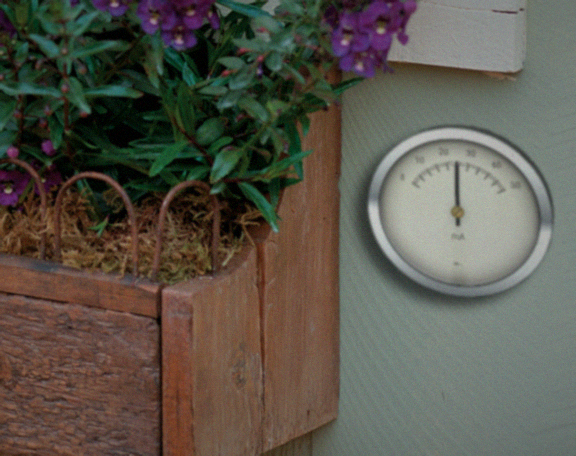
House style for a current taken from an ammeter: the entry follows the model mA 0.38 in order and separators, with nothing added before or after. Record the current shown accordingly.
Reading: mA 25
